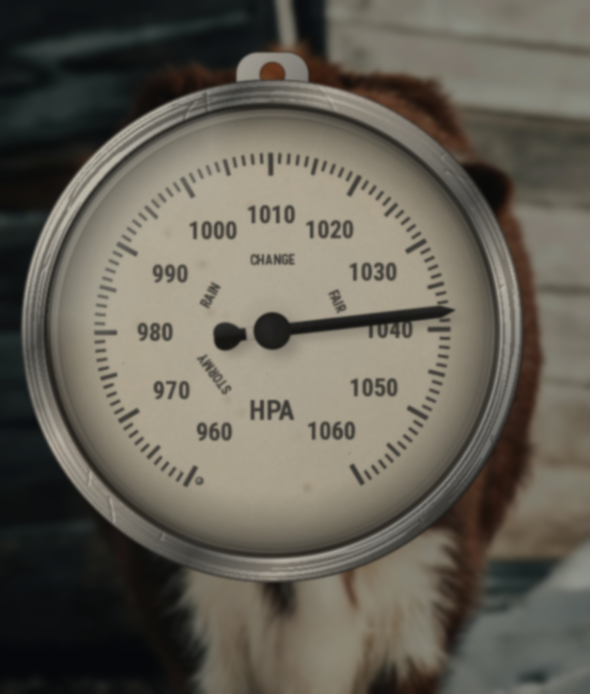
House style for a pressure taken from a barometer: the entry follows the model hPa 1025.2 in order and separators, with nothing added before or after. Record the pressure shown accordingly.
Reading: hPa 1038
